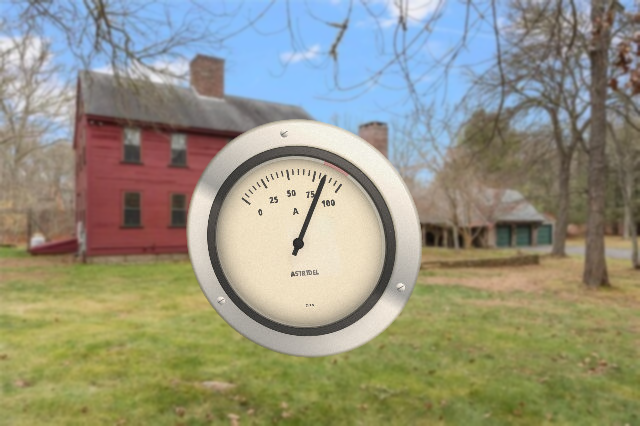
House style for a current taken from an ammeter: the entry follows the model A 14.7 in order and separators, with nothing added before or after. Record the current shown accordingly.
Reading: A 85
